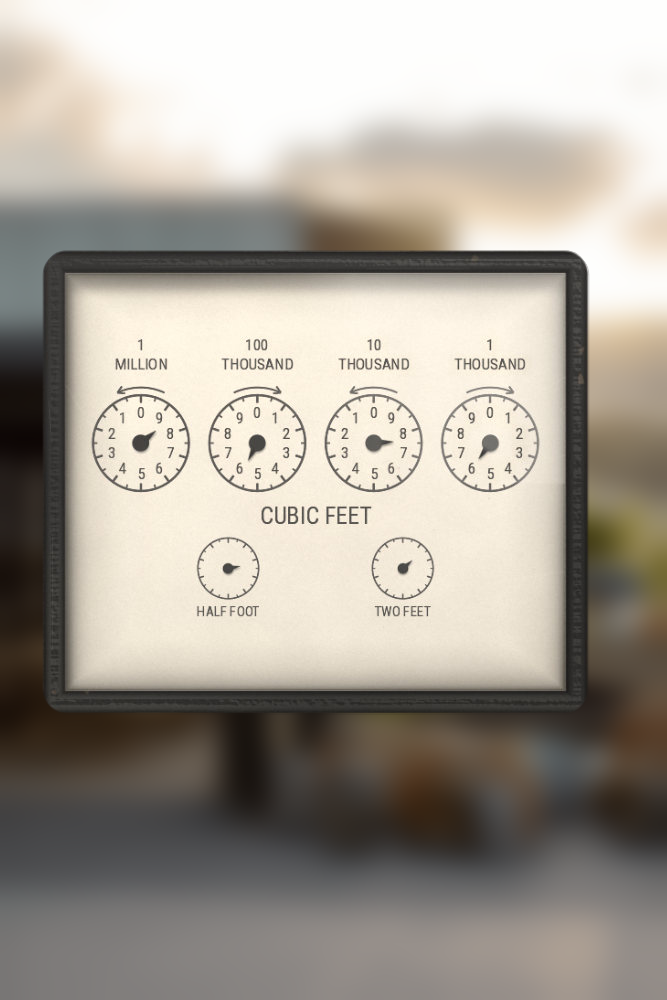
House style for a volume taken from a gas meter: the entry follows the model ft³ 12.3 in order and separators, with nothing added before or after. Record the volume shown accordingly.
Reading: ft³ 857600
